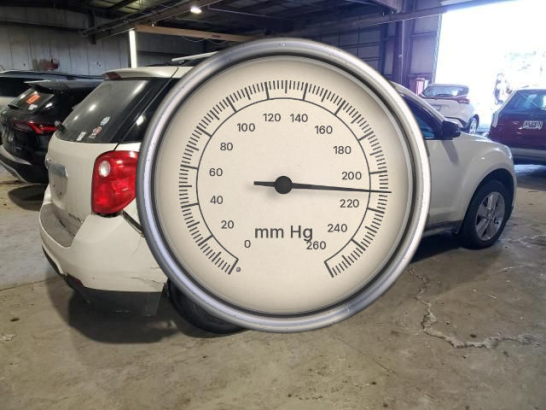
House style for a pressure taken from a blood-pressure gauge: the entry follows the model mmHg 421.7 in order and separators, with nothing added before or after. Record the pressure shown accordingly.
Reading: mmHg 210
